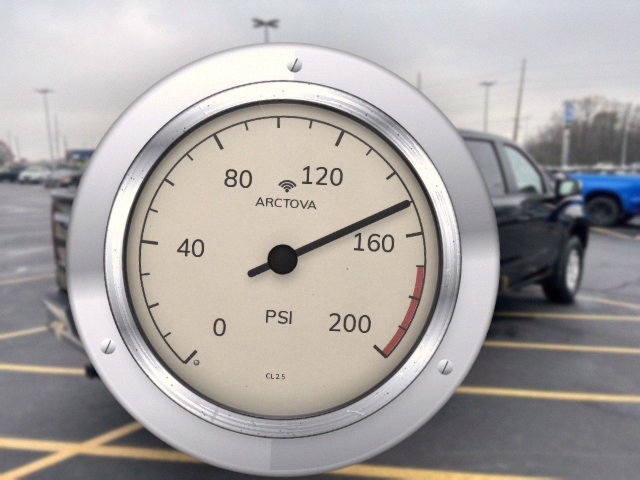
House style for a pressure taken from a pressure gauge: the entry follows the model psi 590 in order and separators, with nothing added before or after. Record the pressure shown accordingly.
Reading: psi 150
